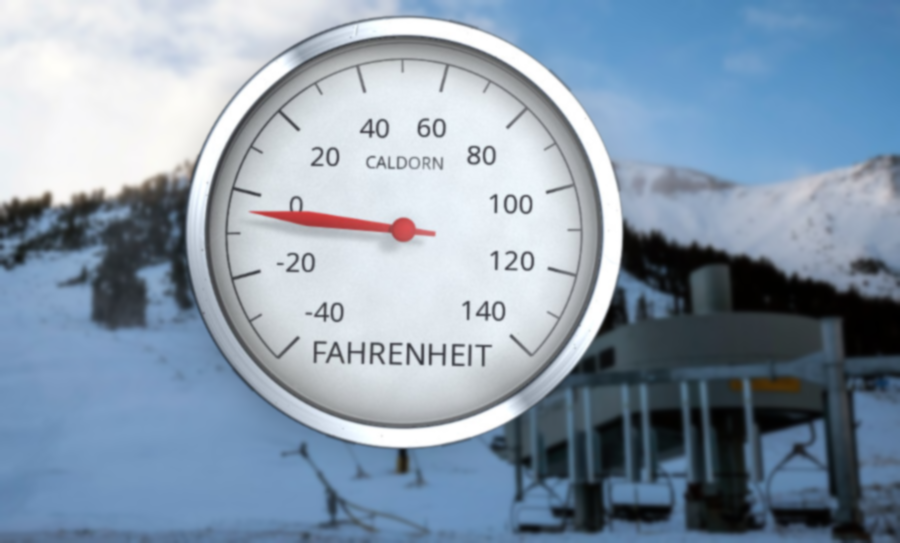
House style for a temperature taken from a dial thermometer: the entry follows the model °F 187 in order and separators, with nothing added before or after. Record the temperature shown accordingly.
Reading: °F -5
